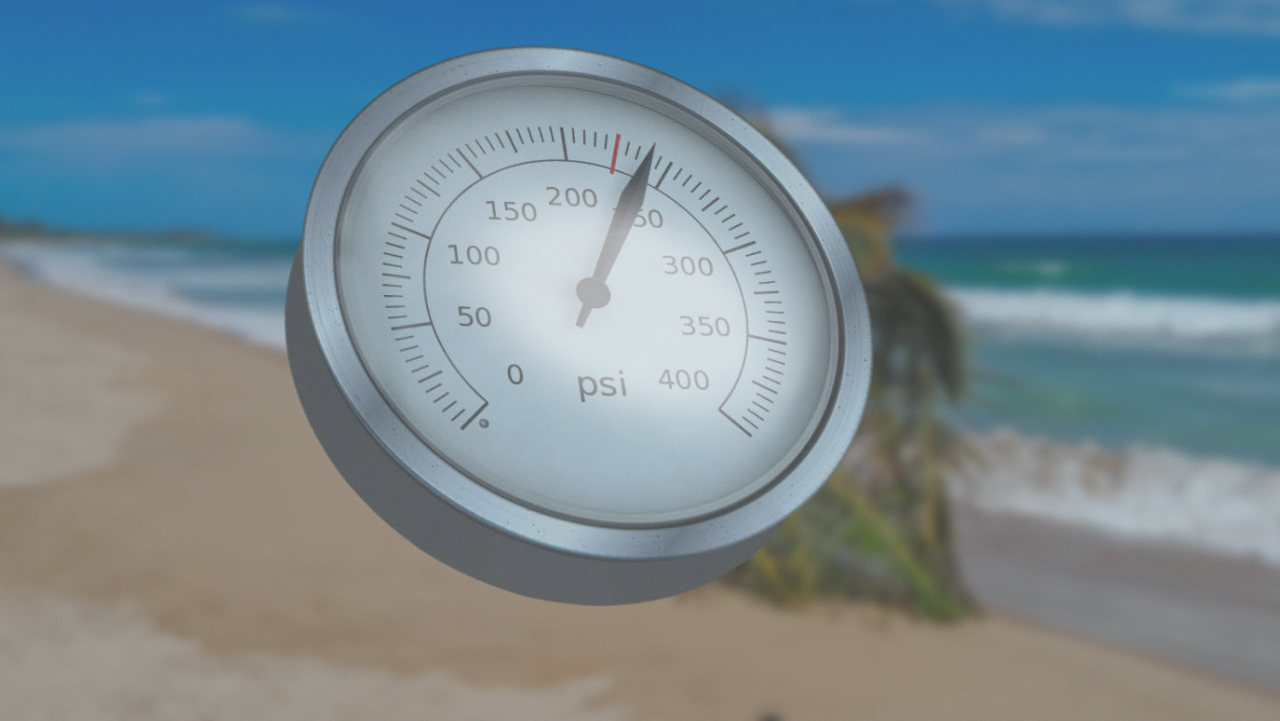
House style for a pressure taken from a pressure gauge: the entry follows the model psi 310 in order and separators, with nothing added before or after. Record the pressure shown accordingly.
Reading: psi 240
